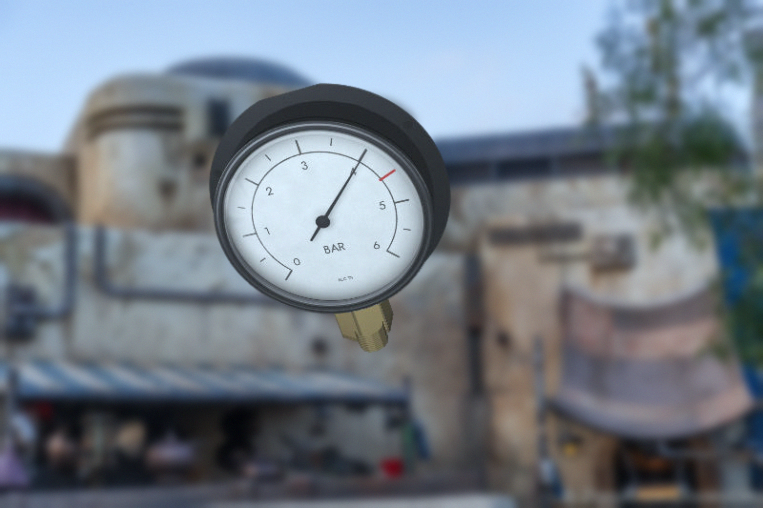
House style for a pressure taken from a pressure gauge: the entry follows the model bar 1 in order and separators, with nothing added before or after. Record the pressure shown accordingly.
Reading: bar 4
